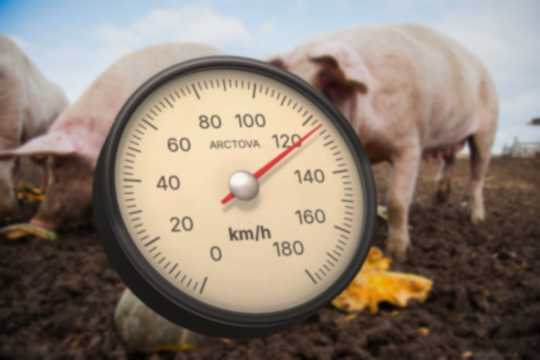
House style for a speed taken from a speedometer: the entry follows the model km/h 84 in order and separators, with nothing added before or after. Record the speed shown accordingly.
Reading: km/h 124
